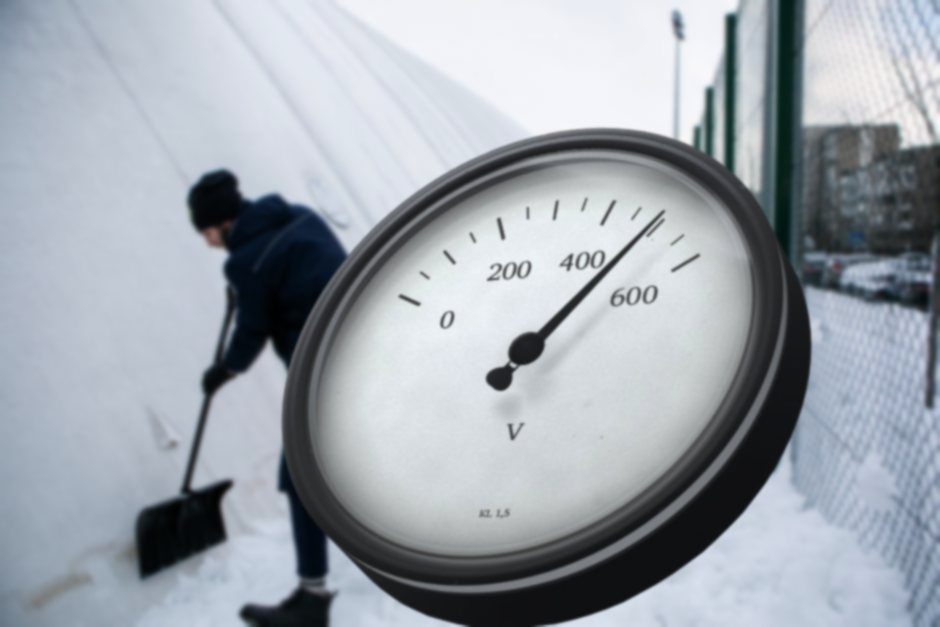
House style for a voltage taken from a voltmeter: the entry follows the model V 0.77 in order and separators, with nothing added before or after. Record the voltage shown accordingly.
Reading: V 500
